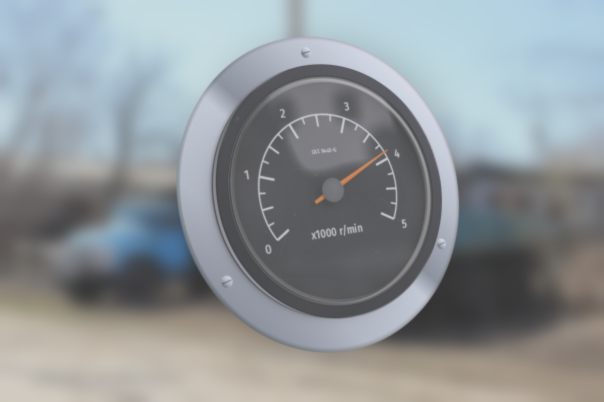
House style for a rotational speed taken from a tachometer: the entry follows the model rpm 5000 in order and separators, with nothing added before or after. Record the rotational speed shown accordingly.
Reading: rpm 3875
